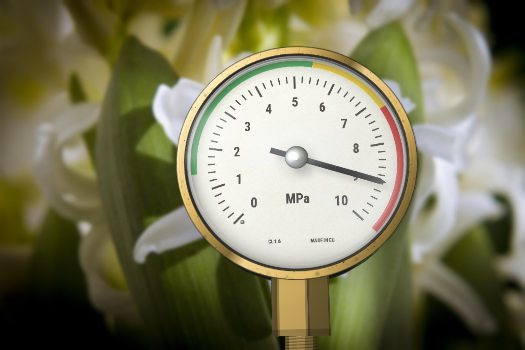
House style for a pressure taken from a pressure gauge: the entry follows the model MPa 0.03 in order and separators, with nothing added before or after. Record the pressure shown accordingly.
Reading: MPa 9
